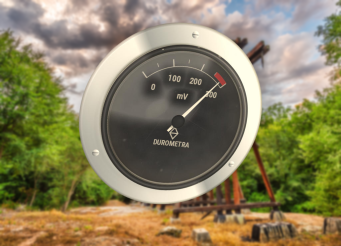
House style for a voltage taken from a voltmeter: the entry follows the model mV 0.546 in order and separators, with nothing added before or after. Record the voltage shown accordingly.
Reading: mV 275
